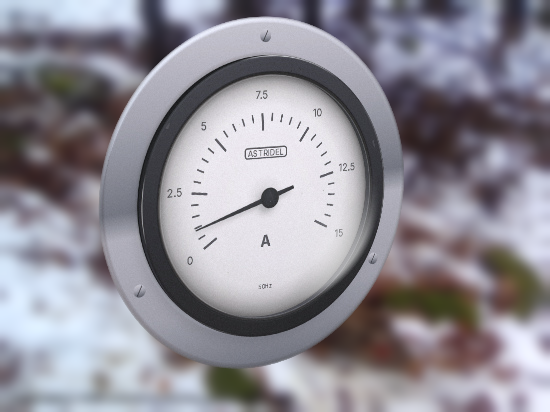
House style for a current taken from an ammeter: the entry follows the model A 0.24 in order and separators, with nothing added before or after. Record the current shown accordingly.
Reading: A 1
